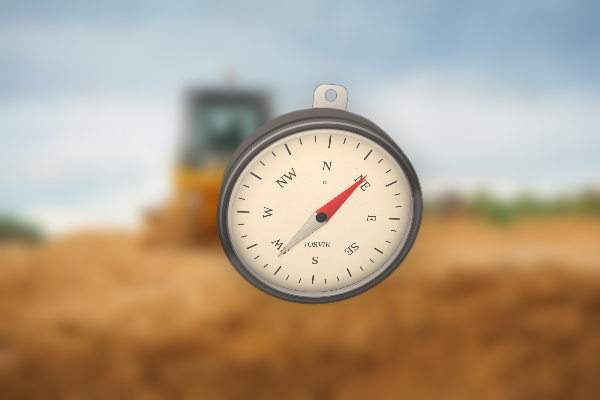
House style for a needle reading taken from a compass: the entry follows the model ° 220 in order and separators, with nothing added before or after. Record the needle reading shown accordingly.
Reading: ° 40
